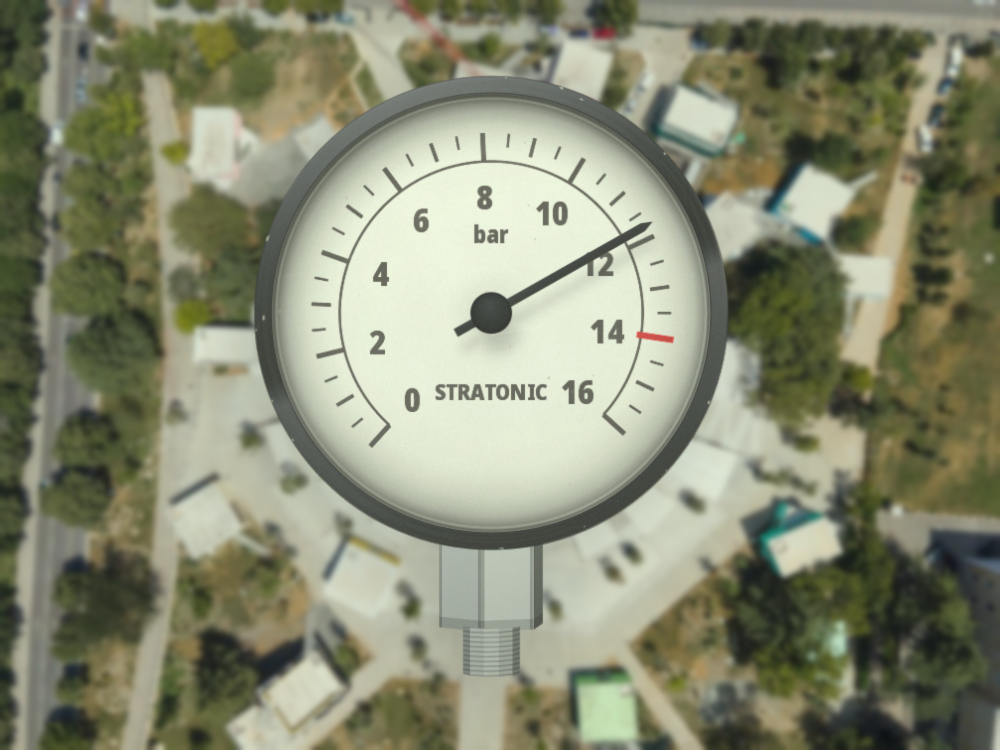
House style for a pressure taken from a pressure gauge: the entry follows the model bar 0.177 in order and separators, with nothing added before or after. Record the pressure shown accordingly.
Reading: bar 11.75
